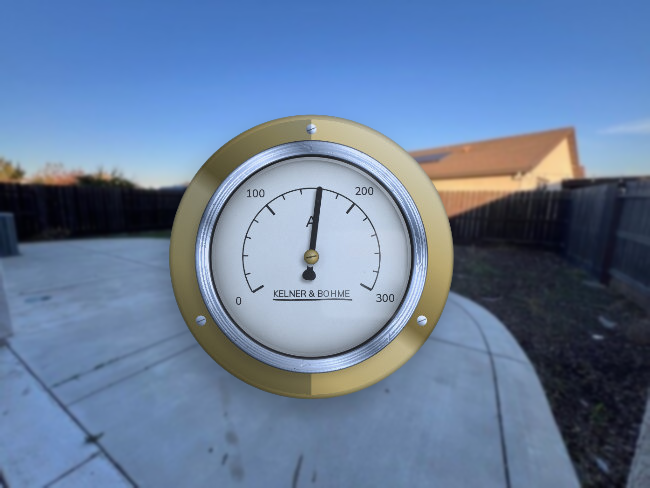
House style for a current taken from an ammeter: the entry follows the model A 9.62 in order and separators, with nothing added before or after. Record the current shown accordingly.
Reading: A 160
